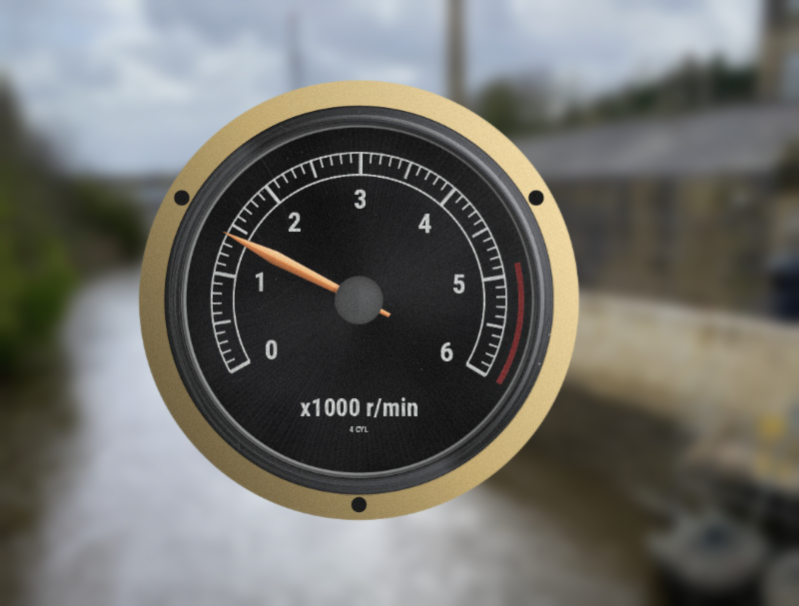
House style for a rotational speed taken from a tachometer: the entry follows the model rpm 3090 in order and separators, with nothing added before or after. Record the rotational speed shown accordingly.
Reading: rpm 1400
